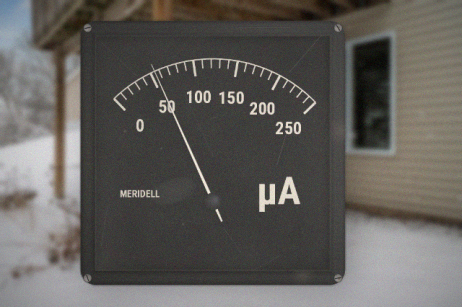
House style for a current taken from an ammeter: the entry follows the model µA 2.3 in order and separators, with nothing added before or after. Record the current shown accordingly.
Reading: µA 55
